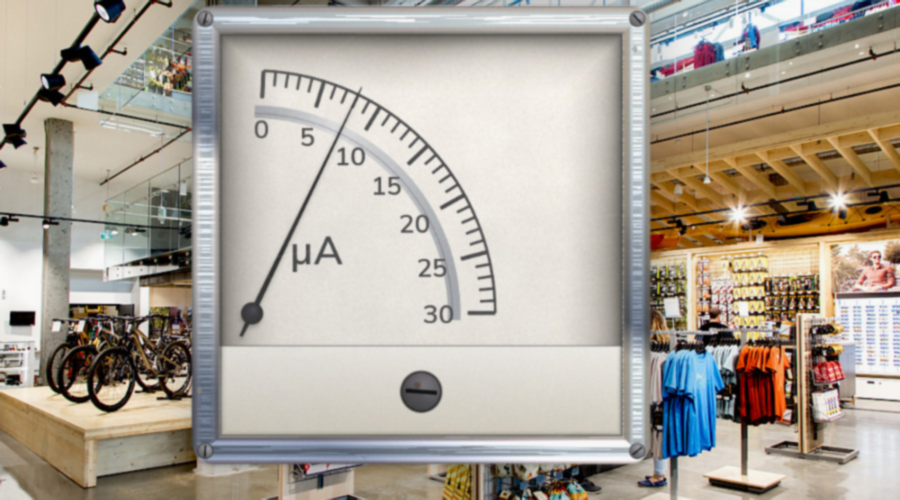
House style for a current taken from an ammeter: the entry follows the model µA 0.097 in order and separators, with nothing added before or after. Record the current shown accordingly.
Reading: µA 8
